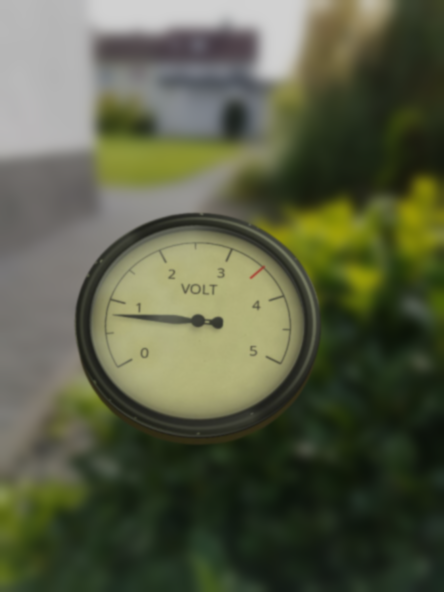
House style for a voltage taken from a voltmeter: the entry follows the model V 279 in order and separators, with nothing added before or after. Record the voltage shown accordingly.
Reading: V 0.75
